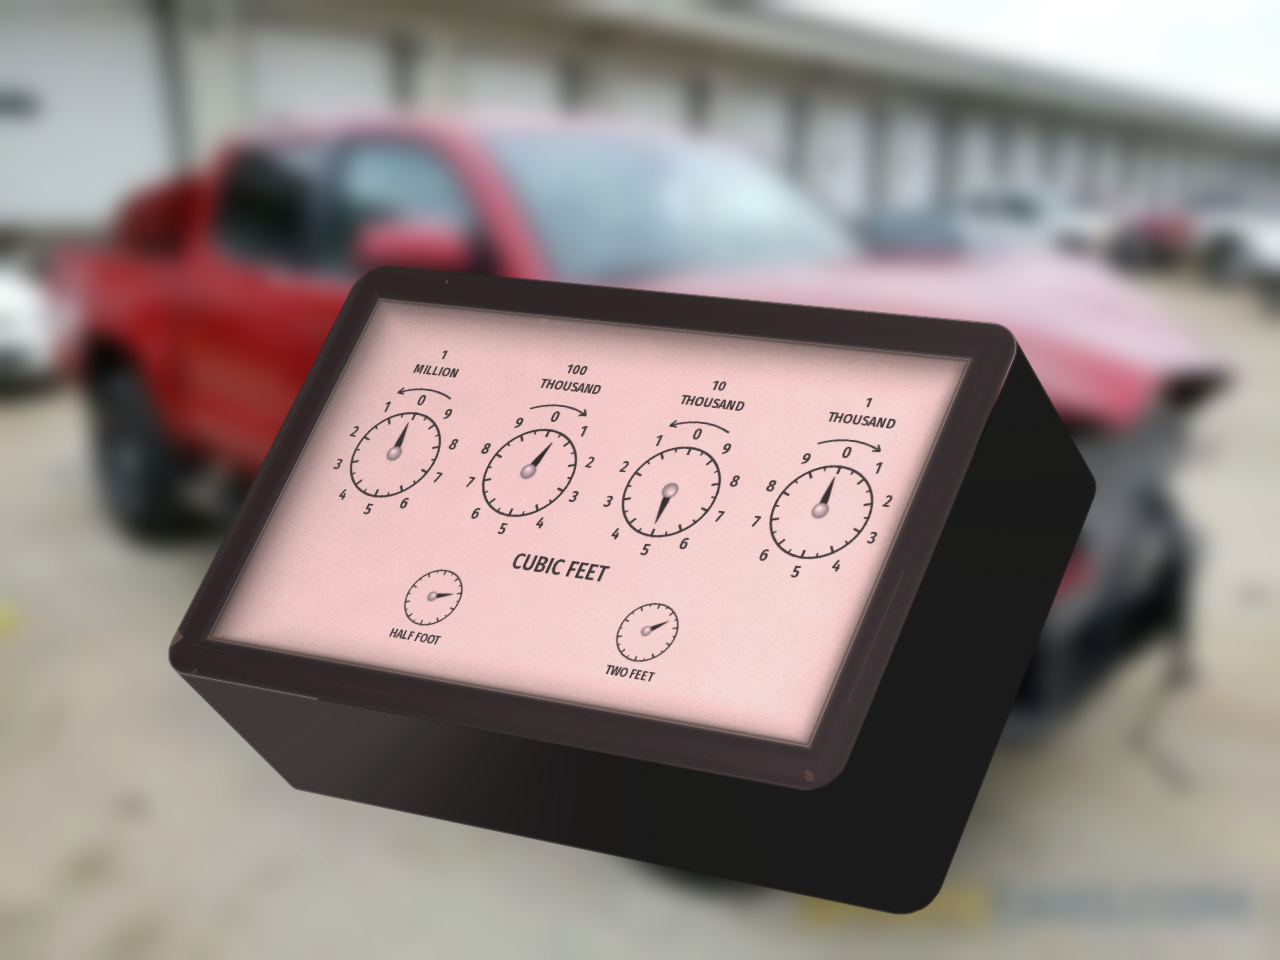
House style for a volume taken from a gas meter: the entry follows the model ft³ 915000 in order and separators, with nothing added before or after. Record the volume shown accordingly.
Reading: ft³ 5000
